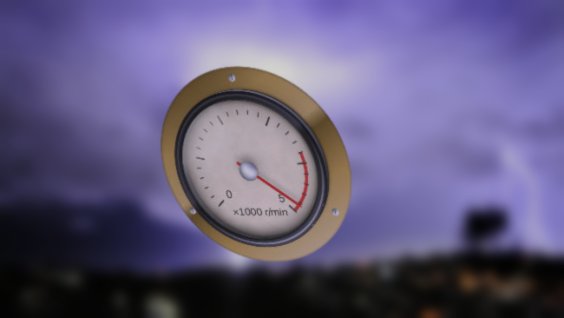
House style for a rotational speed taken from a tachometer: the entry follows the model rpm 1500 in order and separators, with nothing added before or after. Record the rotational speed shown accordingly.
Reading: rpm 4800
